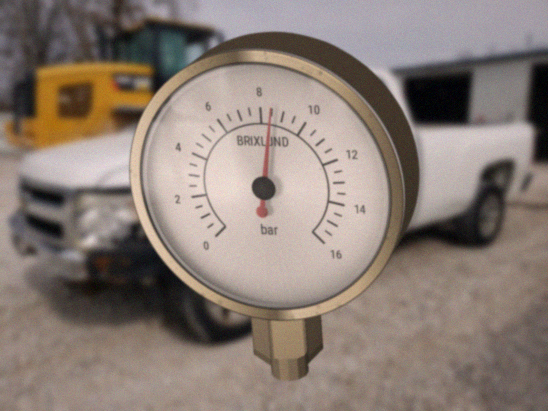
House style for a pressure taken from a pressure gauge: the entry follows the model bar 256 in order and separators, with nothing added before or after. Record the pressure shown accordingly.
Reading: bar 8.5
